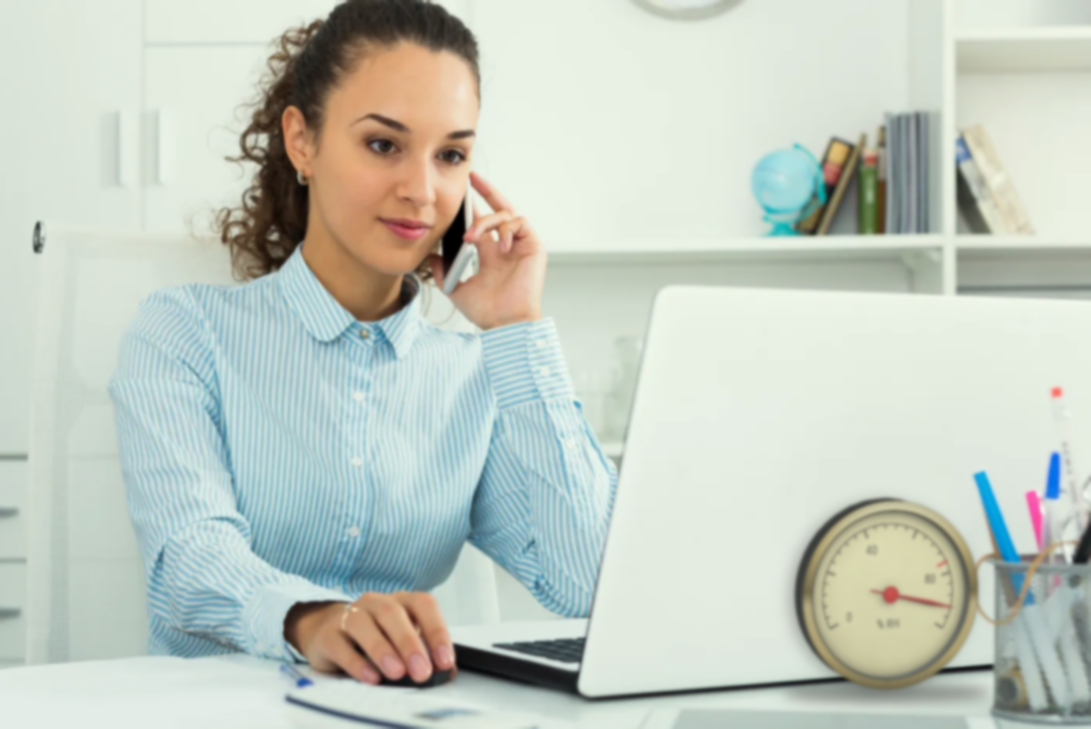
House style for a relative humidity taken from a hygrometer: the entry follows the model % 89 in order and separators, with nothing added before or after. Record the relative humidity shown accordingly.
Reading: % 92
